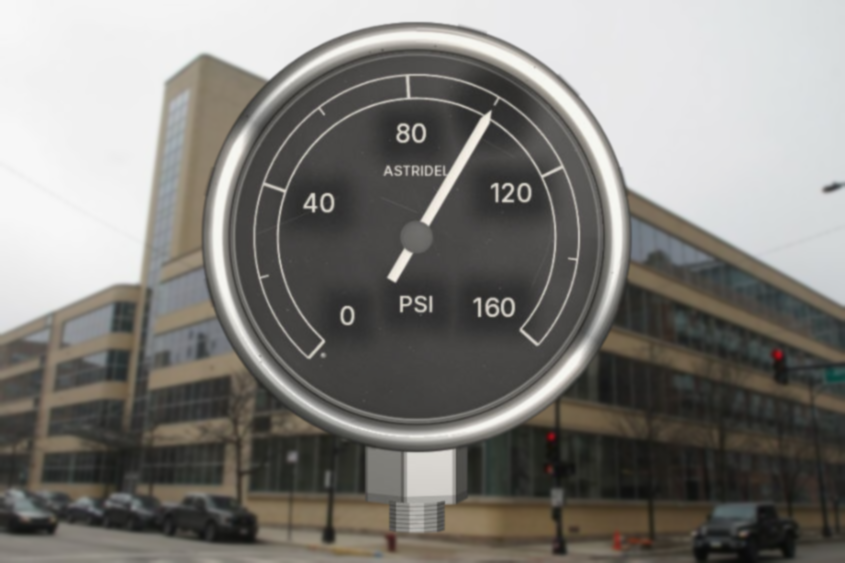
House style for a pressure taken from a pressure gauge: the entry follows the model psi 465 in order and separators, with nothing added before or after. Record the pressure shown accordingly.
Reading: psi 100
